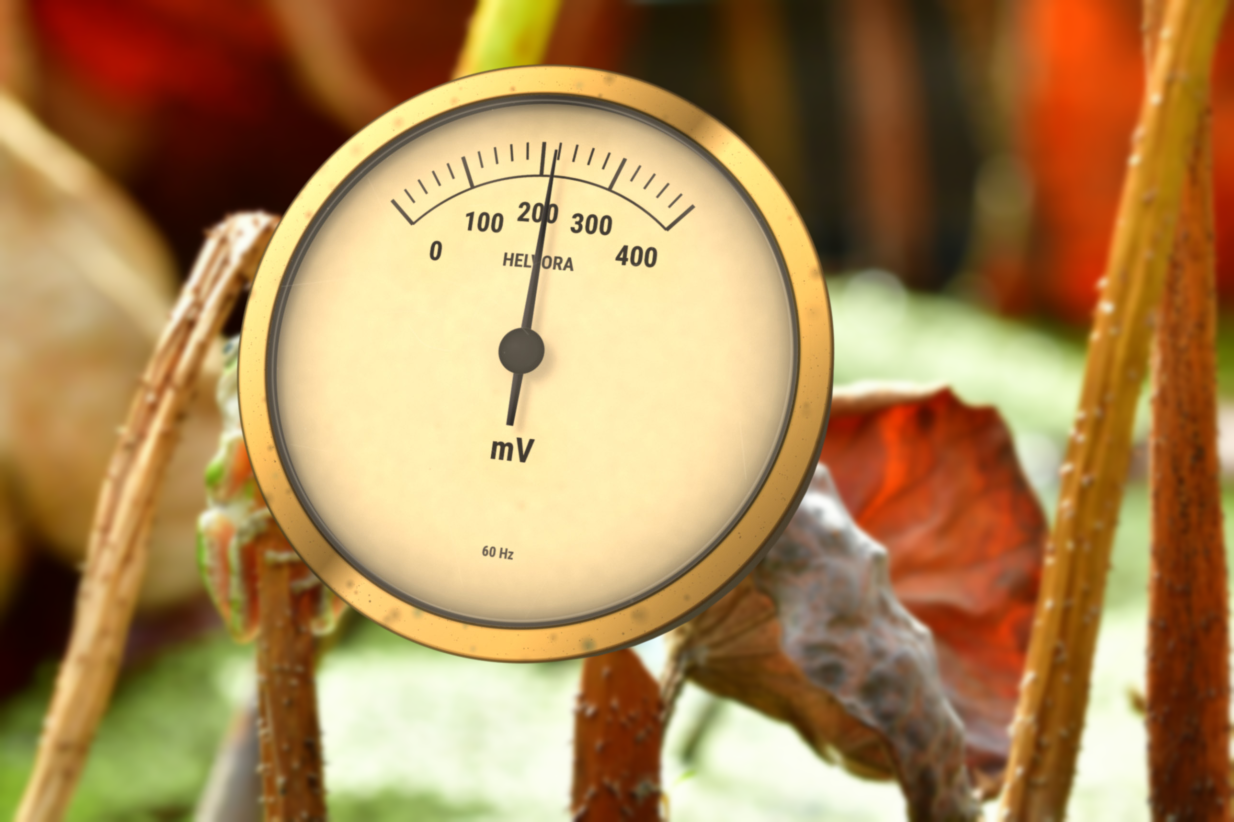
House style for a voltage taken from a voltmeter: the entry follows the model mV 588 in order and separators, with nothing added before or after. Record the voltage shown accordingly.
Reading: mV 220
